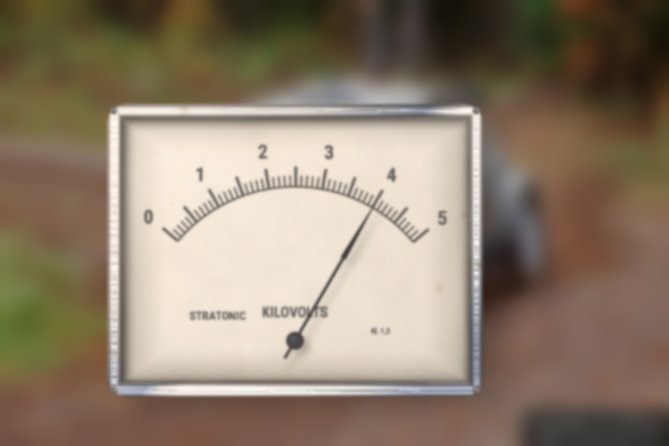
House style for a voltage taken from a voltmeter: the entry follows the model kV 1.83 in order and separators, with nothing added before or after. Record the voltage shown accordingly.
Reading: kV 4
